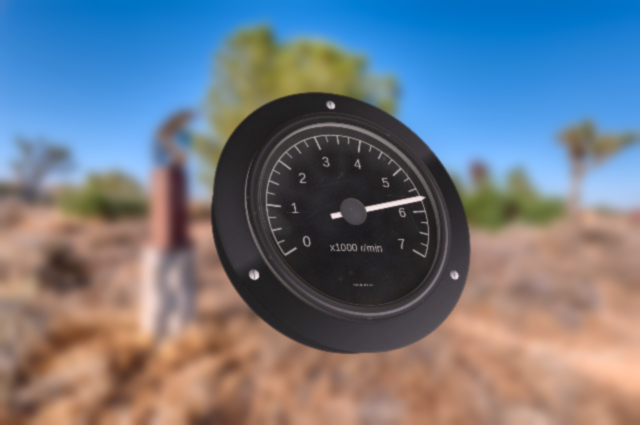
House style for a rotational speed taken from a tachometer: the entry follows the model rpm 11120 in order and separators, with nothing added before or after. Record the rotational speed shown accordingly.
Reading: rpm 5750
